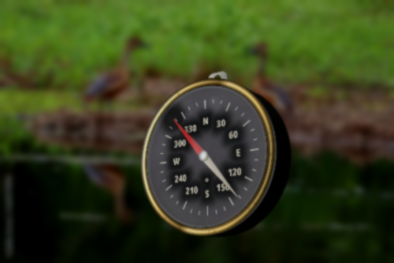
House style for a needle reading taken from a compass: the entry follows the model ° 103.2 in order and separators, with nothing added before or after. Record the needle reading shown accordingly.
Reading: ° 320
